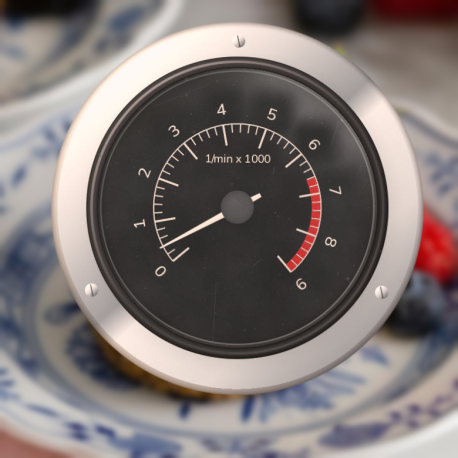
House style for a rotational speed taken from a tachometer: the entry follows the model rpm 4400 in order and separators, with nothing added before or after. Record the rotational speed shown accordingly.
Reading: rpm 400
